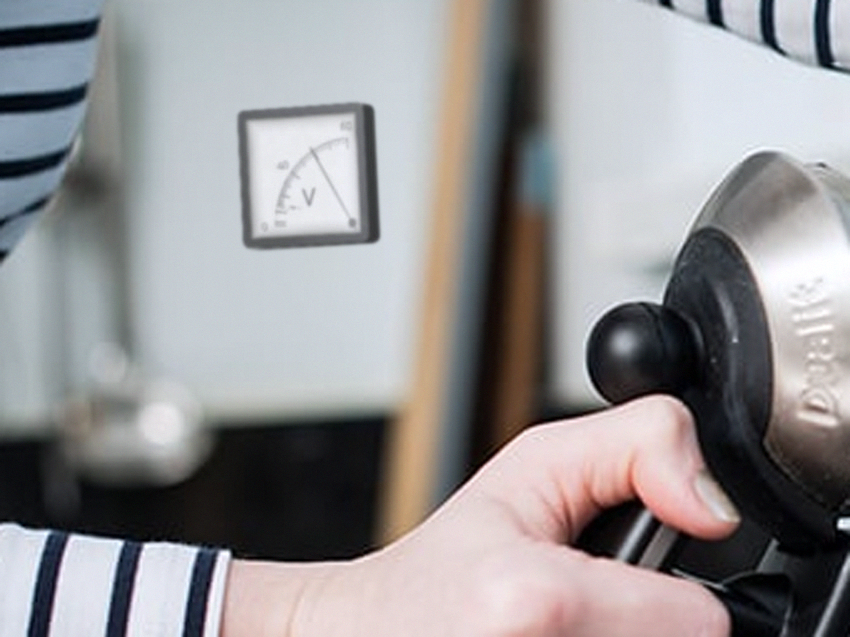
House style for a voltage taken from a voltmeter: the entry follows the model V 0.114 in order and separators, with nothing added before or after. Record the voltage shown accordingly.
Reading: V 50
